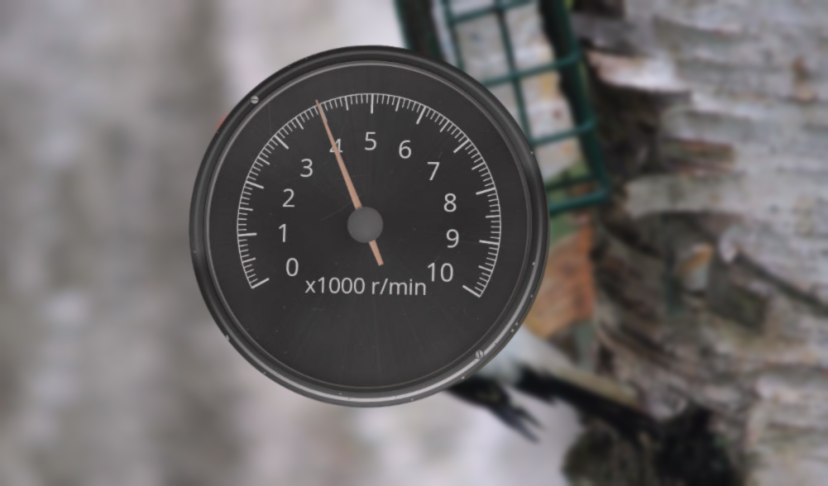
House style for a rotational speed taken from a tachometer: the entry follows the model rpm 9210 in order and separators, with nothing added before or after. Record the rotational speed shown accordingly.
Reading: rpm 4000
